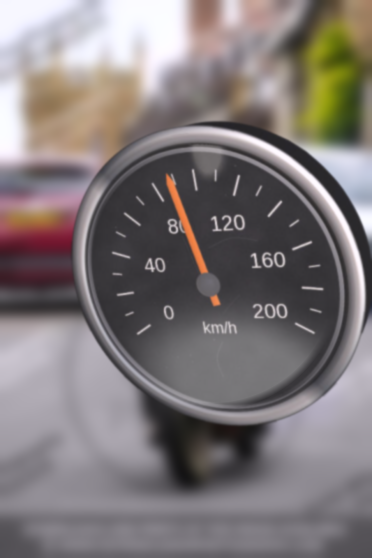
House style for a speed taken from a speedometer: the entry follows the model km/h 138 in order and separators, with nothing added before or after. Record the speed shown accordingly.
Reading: km/h 90
